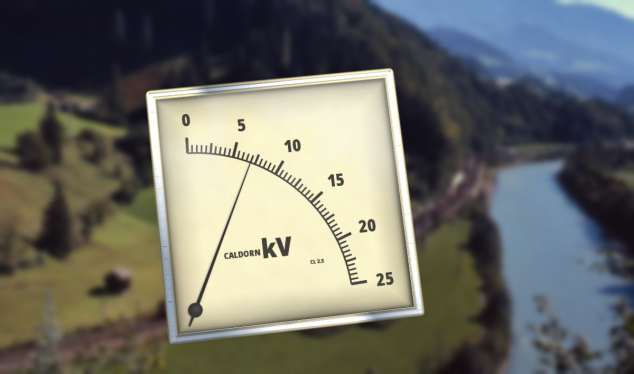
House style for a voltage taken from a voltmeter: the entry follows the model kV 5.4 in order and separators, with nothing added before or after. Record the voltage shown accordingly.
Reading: kV 7
